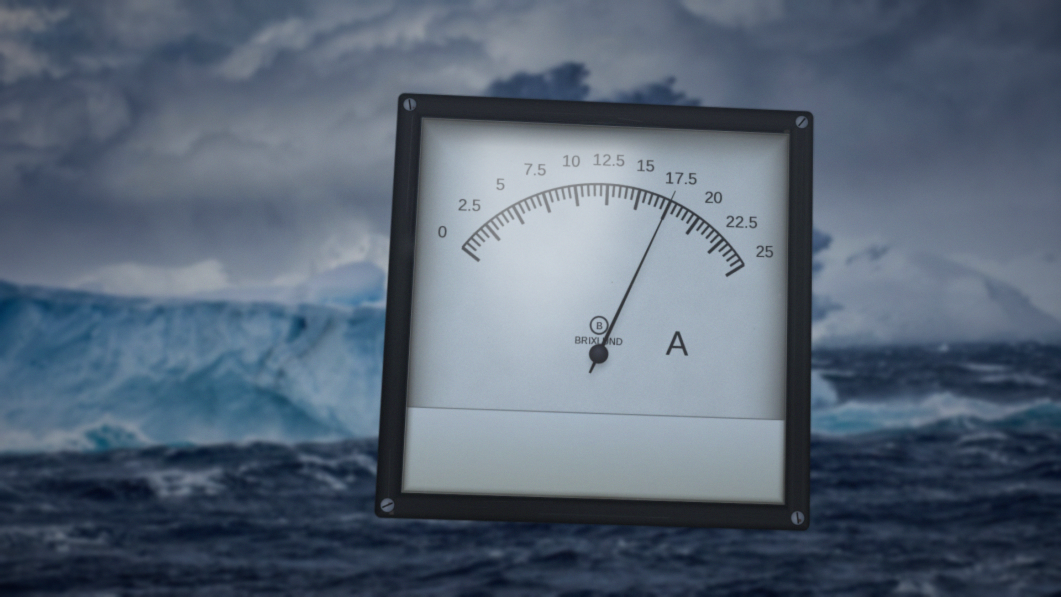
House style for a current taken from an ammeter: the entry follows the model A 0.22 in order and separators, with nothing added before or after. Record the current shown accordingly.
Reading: A 17.5
